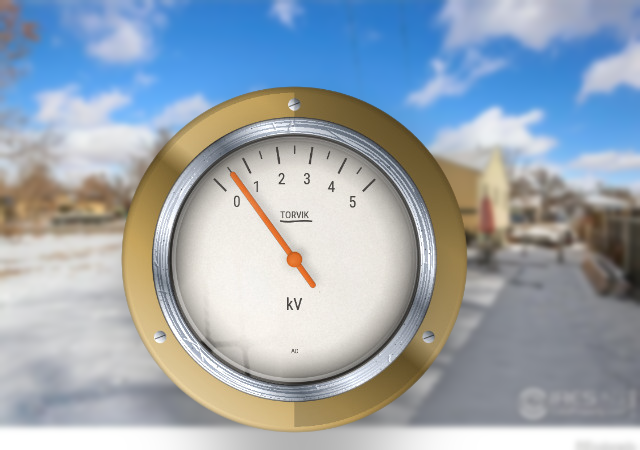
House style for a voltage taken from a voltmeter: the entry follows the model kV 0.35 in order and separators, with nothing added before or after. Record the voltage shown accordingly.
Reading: kV 0.5
